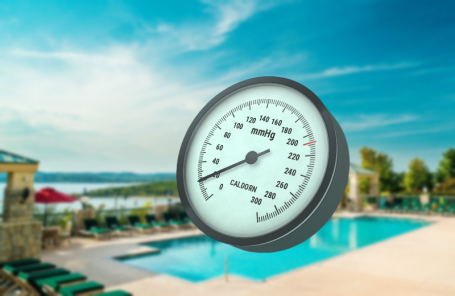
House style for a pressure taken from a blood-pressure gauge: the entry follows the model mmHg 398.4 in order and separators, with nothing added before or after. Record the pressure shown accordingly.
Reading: mmHg 20
